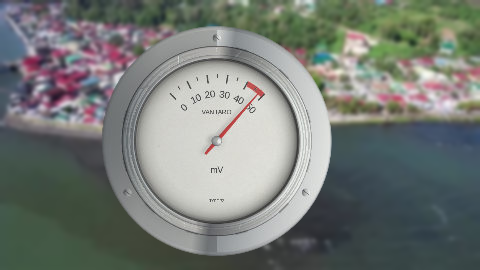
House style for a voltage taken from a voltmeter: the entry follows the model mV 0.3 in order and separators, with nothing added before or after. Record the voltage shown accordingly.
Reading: mV 47.5
